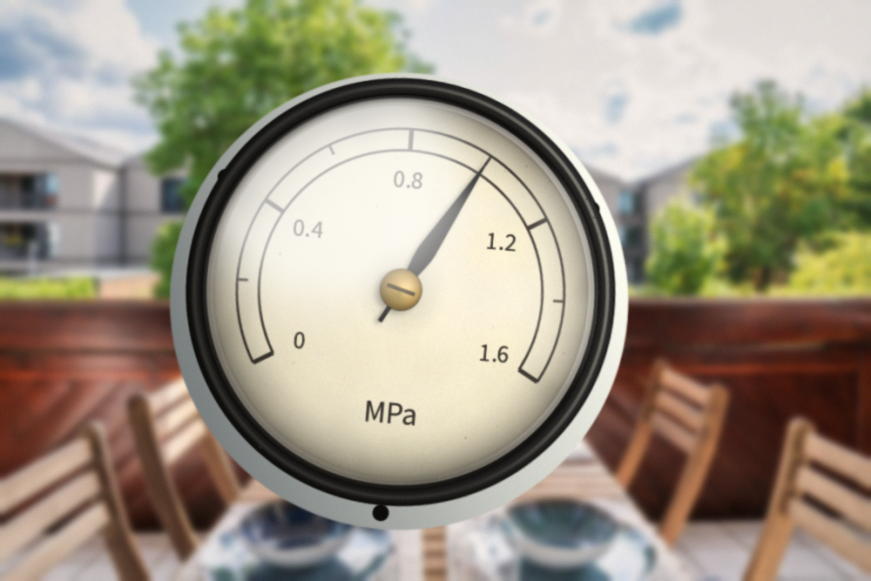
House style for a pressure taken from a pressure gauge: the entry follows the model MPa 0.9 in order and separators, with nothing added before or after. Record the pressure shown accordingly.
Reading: MPa 1
